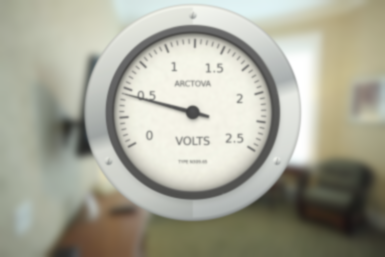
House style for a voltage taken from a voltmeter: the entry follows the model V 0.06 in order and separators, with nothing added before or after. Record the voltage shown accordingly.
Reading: V 0.45
